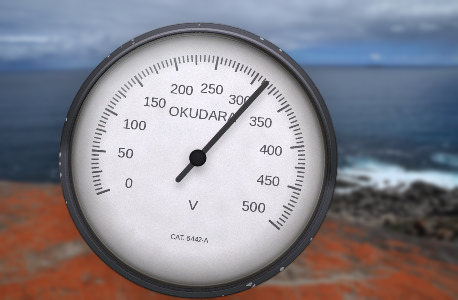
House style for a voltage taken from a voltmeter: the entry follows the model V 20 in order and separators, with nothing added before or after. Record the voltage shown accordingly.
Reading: V 315
